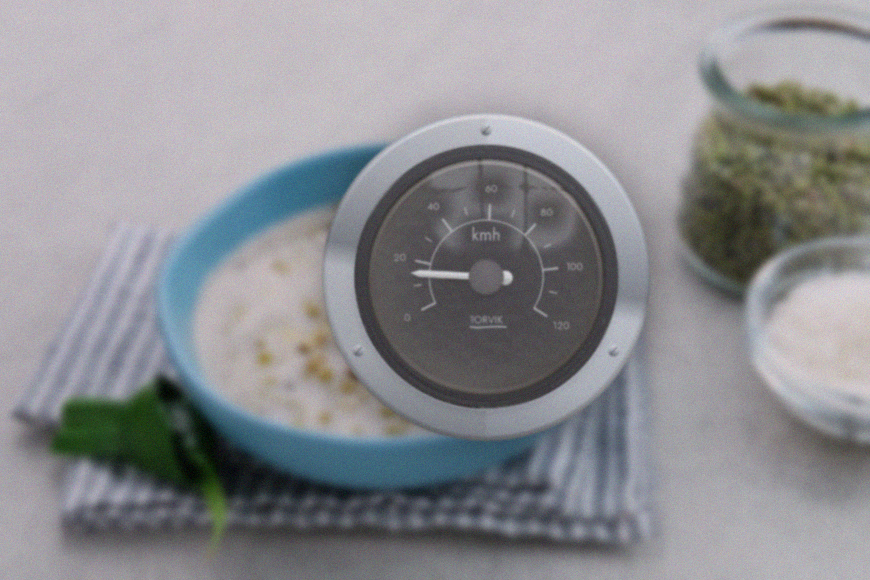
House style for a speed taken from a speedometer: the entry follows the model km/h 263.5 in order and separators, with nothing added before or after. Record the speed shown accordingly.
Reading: km/h 15
